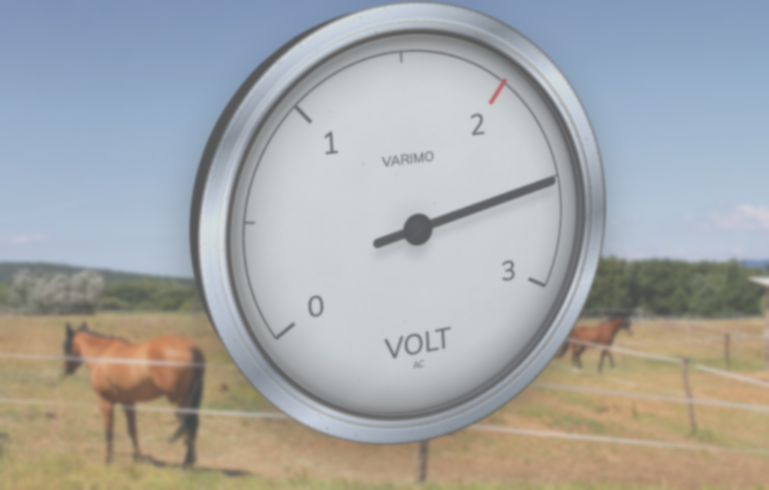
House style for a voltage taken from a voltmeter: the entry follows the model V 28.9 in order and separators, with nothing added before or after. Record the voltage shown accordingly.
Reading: V 2.5
